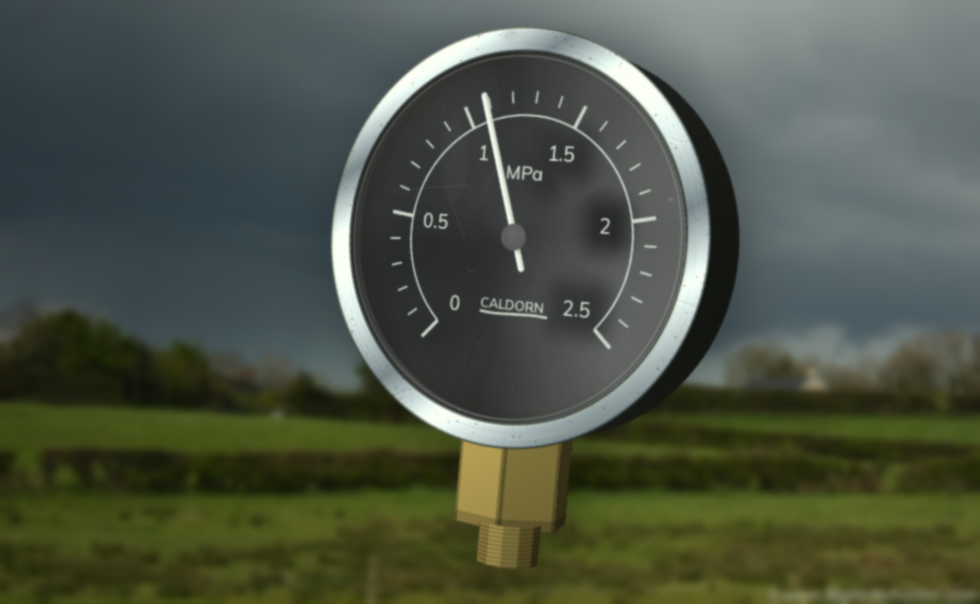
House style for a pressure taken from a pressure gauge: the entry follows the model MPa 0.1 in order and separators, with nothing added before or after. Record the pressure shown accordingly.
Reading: MPa 1.1
